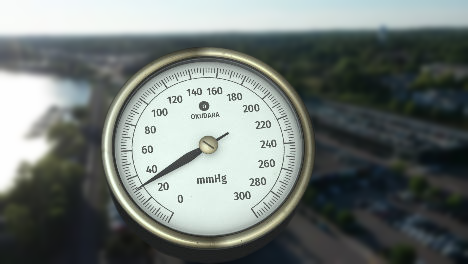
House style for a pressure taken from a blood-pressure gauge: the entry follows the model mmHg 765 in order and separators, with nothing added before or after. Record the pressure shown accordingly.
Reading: mmHg 30
